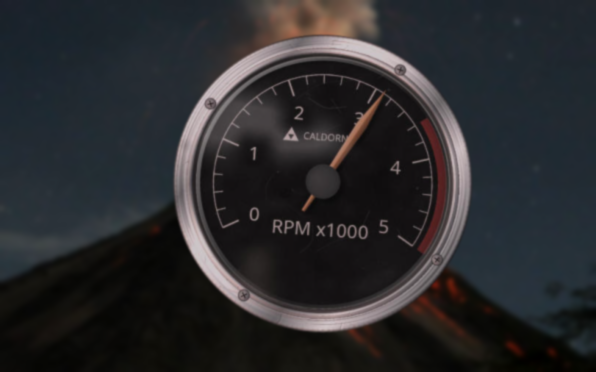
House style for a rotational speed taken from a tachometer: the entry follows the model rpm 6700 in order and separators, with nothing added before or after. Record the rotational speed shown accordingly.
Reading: rpm 3100
